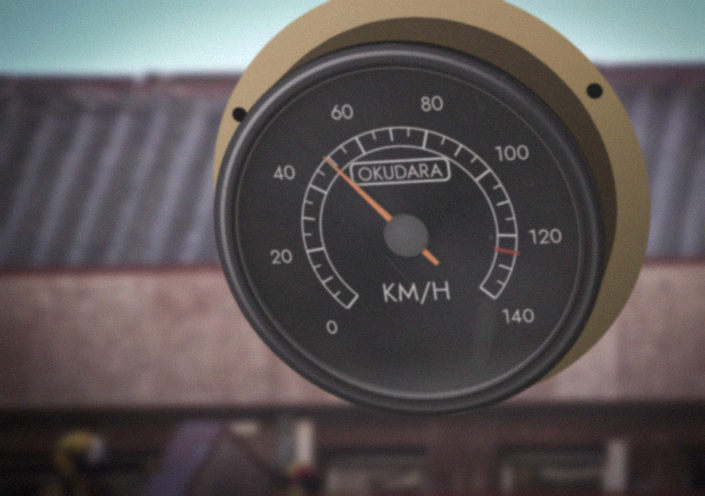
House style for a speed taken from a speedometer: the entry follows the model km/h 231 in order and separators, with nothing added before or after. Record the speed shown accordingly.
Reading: km/h 50
